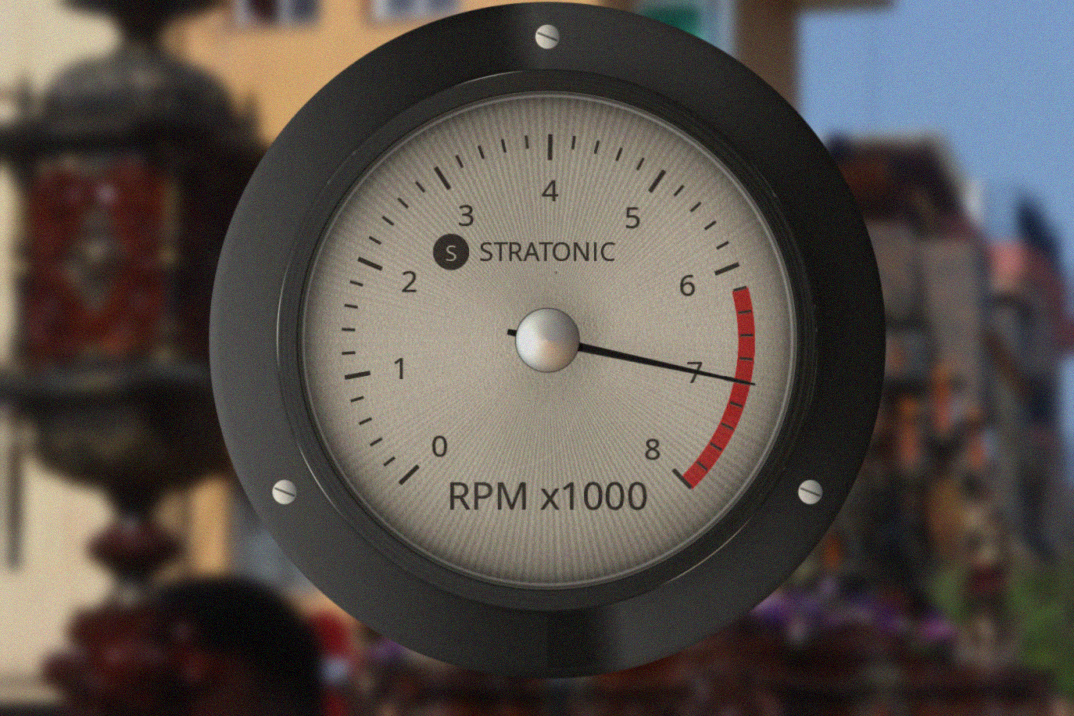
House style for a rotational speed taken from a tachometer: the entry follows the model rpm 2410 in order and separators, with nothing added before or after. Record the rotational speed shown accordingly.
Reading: rpm 7000
